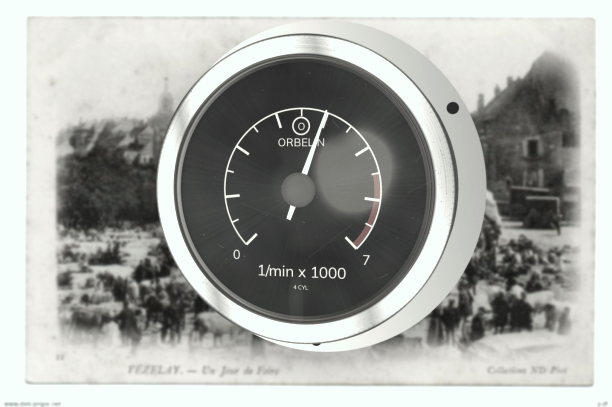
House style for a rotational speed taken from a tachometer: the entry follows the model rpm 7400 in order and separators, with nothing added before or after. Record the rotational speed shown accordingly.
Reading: rpm 4000
